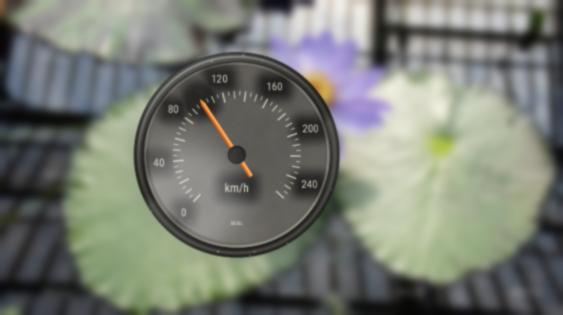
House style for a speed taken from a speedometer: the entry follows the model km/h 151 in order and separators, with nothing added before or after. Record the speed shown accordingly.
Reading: km/h 100
